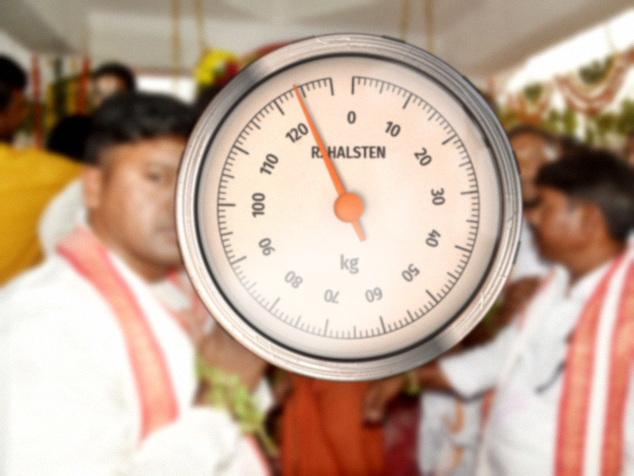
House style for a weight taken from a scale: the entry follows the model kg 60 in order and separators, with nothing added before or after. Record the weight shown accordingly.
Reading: kg 124
